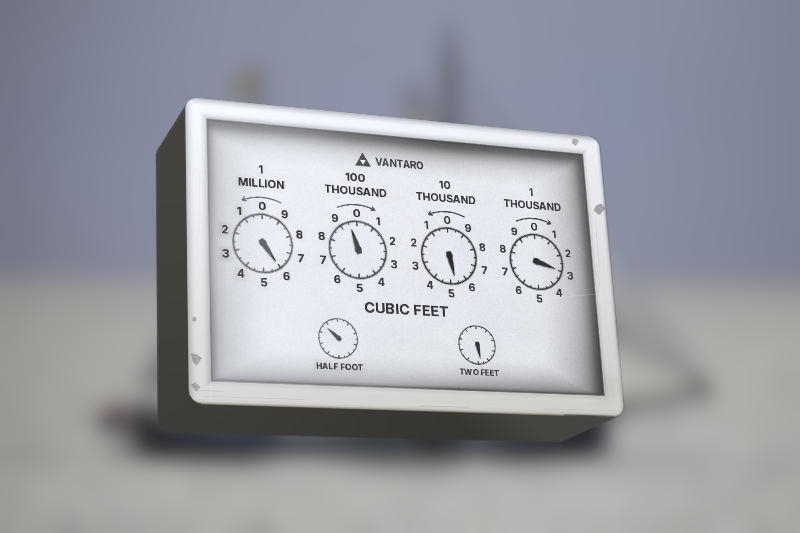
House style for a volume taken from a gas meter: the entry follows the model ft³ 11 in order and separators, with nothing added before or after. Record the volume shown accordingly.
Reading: ft³ 595300
